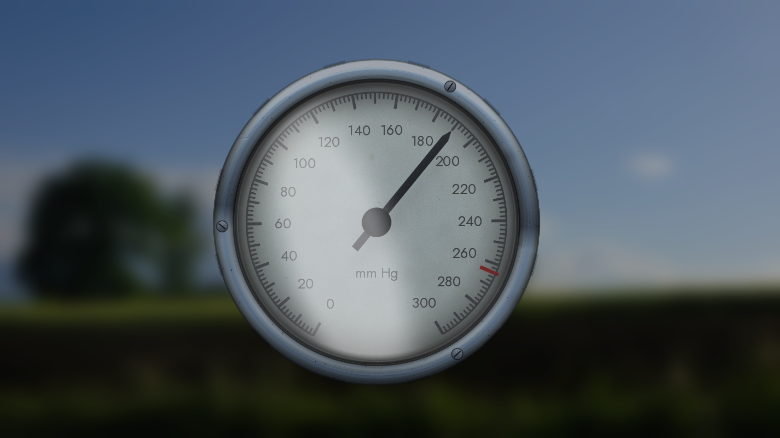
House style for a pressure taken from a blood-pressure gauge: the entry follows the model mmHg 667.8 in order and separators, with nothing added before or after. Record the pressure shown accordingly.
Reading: mmHg 190
